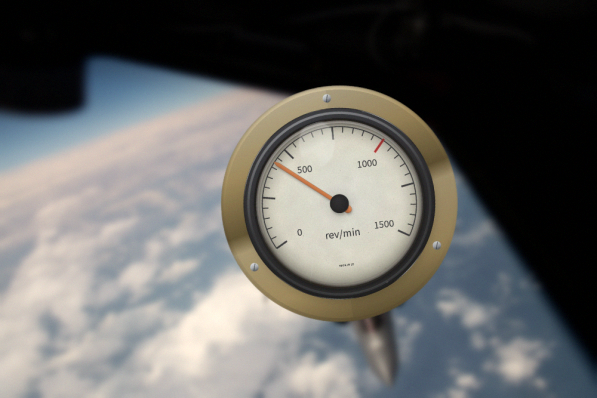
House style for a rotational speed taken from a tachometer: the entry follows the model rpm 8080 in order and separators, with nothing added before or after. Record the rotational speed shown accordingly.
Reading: rpm 425
